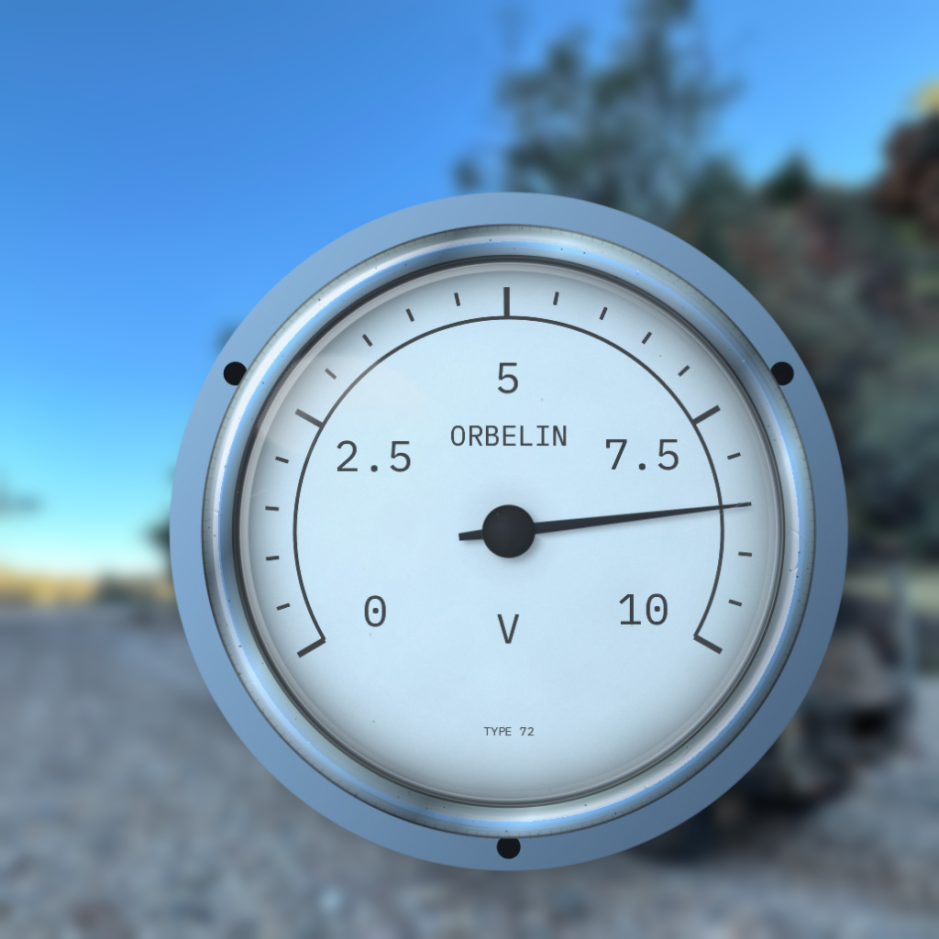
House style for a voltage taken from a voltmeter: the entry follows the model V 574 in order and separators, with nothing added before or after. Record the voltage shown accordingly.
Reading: V 8.5
